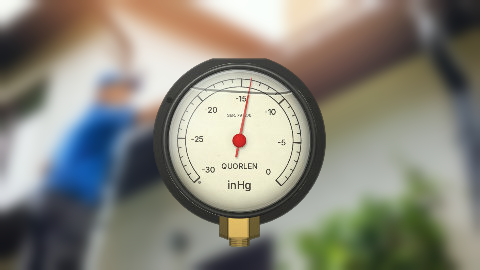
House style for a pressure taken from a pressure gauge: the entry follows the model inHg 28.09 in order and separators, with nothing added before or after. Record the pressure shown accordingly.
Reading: inHg -14
